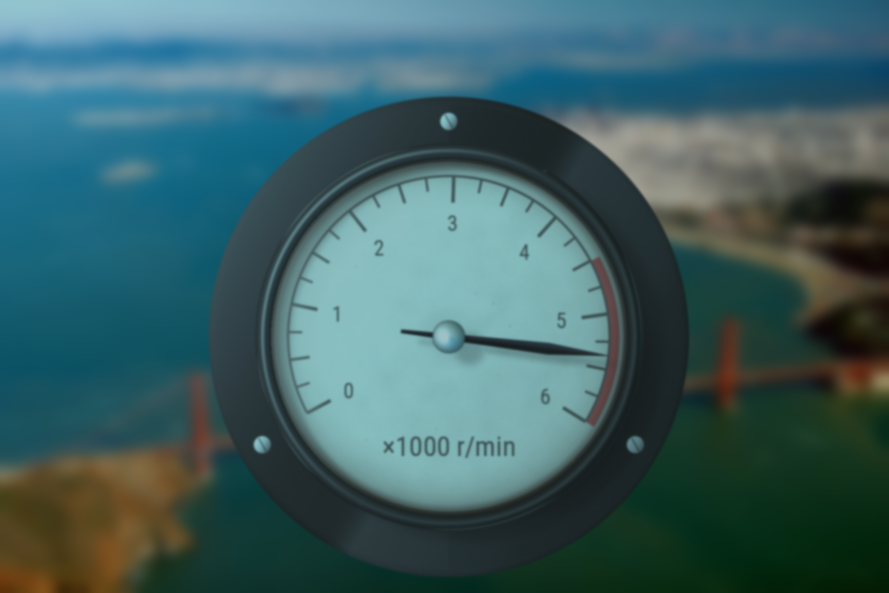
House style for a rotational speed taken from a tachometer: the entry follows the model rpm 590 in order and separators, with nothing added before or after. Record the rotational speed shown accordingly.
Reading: rpm 5375
